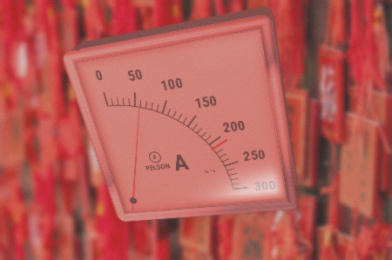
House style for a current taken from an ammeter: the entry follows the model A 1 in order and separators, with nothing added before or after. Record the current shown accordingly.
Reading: A 60
